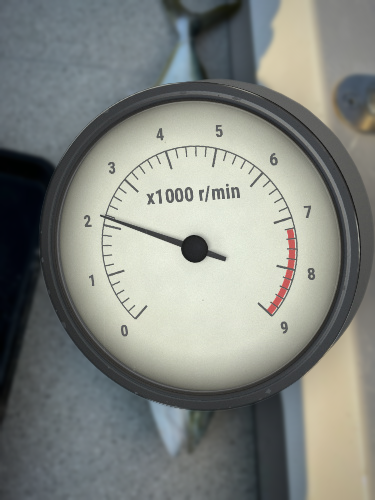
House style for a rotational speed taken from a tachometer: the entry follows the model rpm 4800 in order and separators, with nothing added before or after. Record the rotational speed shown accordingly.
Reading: rpm 2200
